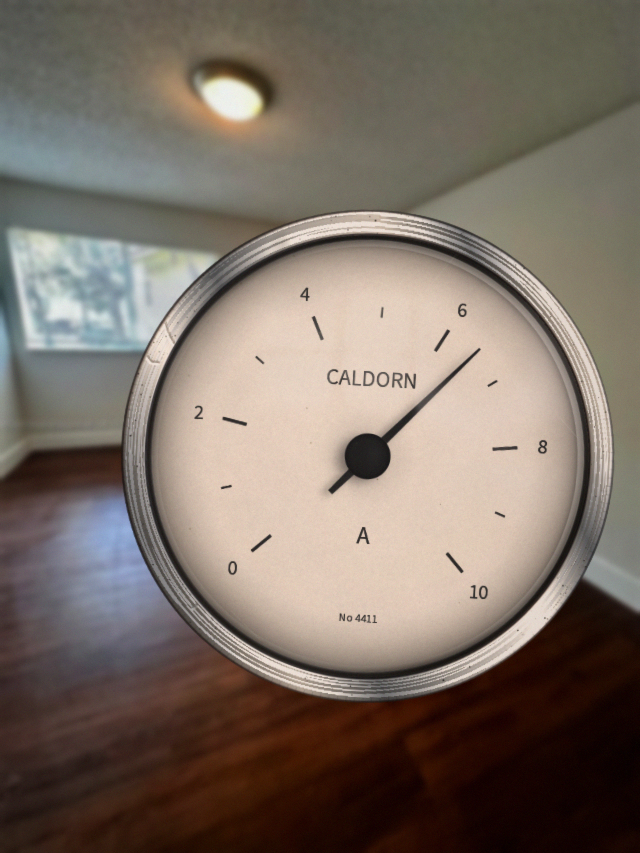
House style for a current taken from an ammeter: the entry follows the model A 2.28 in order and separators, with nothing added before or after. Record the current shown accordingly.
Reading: A 6.5
